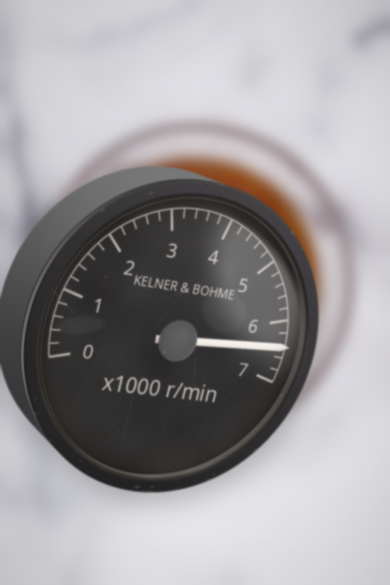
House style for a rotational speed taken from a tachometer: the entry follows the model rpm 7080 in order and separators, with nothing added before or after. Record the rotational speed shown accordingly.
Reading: rpm 6400
